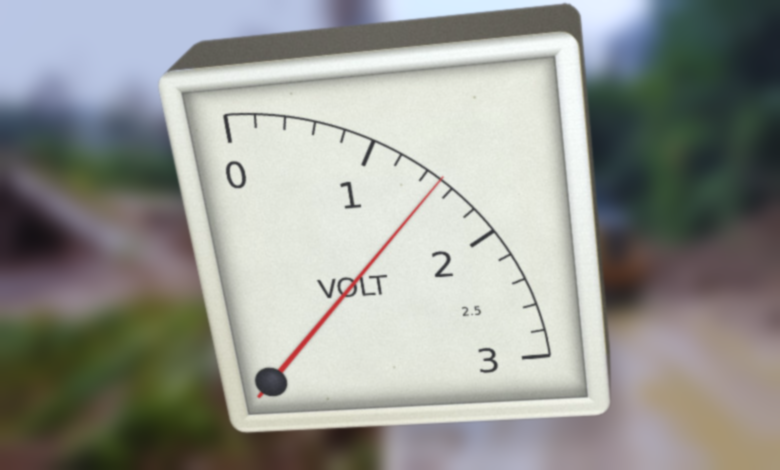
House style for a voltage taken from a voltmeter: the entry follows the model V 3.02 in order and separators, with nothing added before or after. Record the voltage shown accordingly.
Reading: V 1.5
